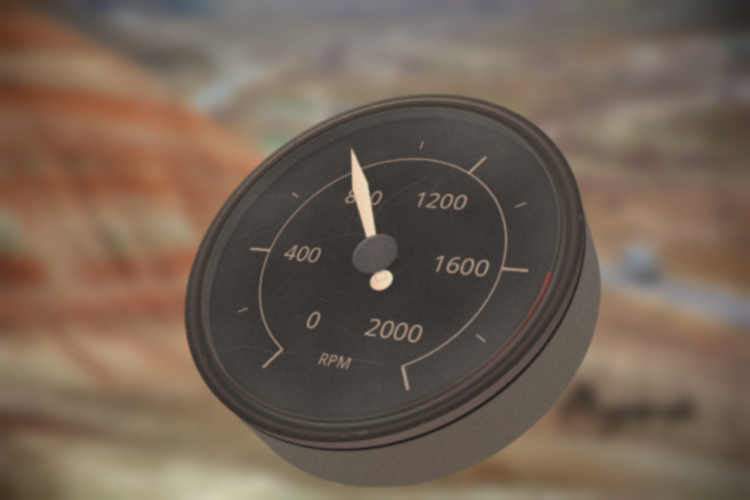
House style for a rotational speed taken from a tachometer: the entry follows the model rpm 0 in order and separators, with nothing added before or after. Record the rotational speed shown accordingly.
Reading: rpm 800
